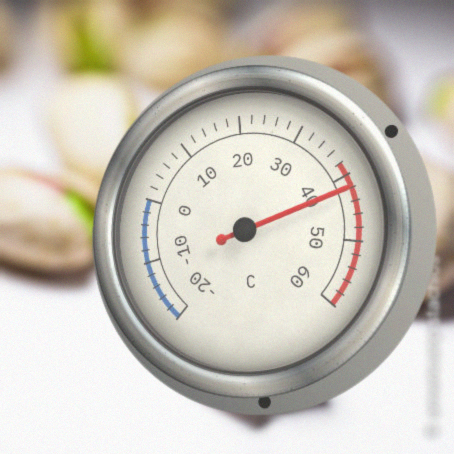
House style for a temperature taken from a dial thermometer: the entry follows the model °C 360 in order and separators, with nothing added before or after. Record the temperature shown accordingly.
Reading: °C 42
